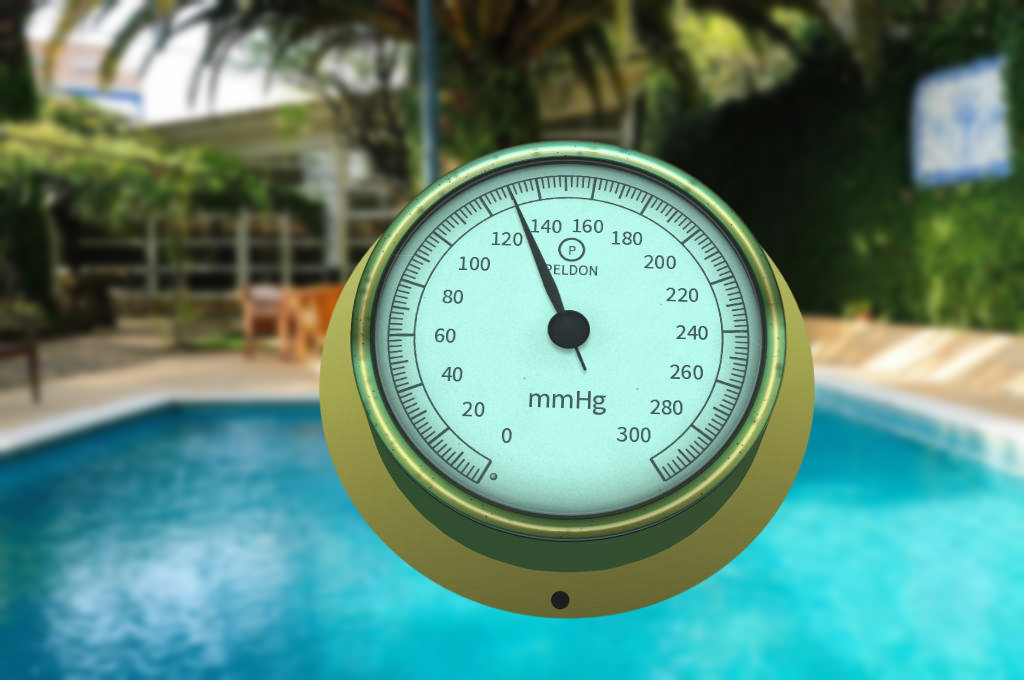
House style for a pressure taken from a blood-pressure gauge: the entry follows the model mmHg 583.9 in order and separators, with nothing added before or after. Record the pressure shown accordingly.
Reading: mmHg 130
